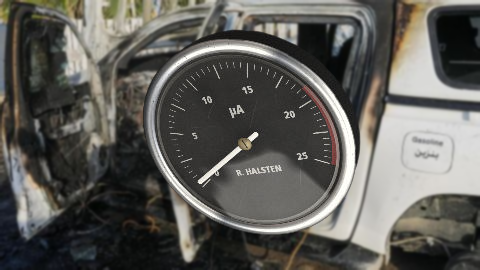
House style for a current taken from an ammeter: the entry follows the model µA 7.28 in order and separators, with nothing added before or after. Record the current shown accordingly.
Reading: µA 0.5
